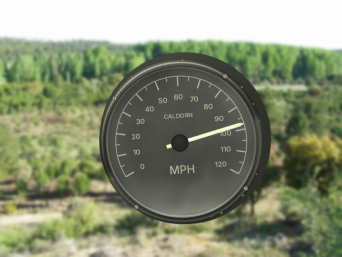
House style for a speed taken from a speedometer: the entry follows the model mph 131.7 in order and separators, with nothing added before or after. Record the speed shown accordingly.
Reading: mph 97.5
